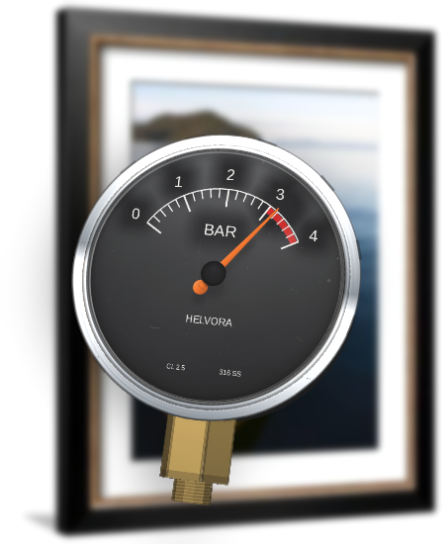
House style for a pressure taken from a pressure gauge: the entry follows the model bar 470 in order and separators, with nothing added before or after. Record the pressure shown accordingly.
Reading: bar 3.2
